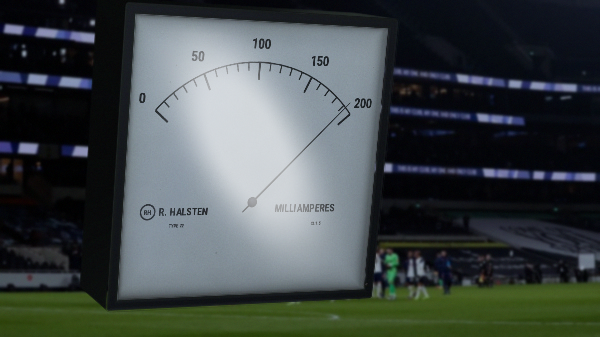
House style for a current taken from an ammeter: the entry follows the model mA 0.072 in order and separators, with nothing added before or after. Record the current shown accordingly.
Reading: mA 190
